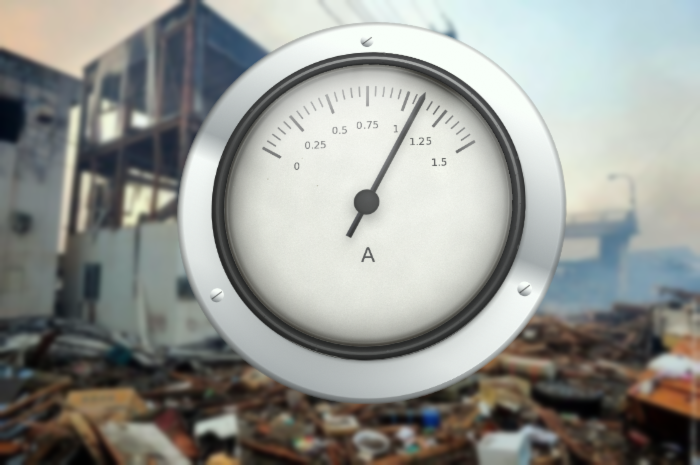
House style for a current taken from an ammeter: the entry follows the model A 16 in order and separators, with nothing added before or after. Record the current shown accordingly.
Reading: A 1.1
